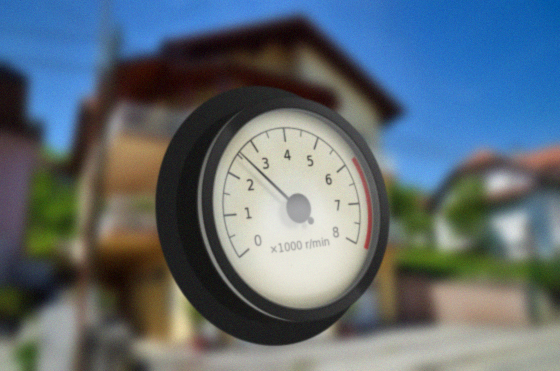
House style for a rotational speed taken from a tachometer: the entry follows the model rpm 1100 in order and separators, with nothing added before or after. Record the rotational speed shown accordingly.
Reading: rpm 2500
